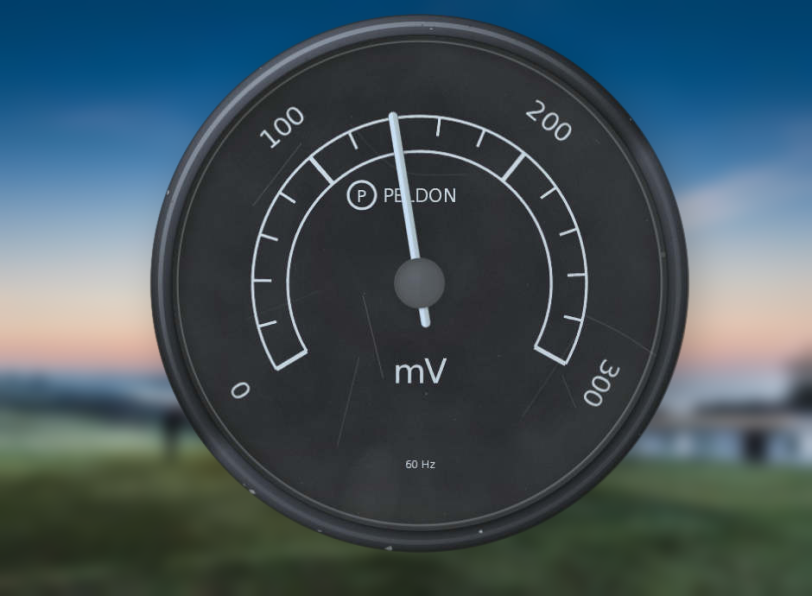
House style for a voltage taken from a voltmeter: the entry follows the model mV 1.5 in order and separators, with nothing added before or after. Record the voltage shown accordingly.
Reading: mV 140
